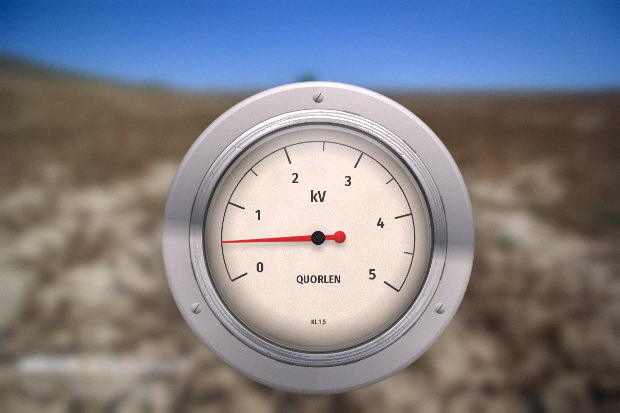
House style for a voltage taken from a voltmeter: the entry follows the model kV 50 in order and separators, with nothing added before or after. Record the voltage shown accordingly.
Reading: kV 0.5
